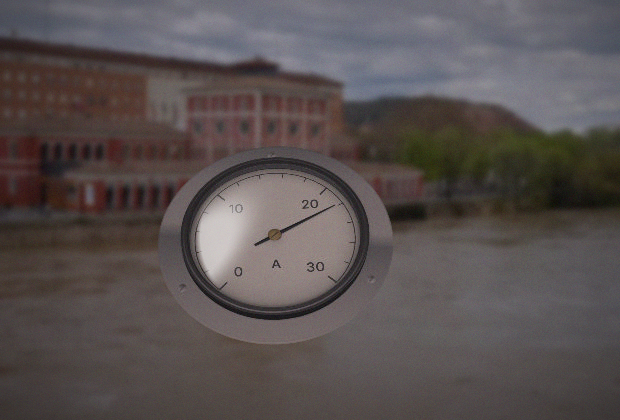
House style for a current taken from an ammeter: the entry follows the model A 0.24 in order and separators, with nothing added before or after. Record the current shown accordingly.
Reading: A 22
